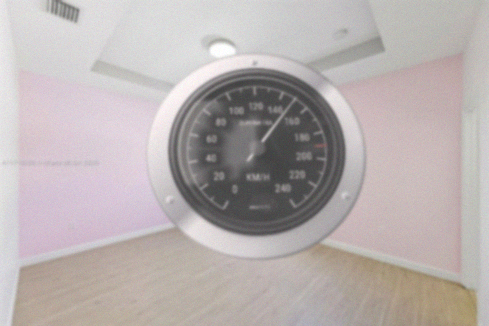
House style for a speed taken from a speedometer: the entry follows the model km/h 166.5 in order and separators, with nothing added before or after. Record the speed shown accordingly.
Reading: km/h 150
